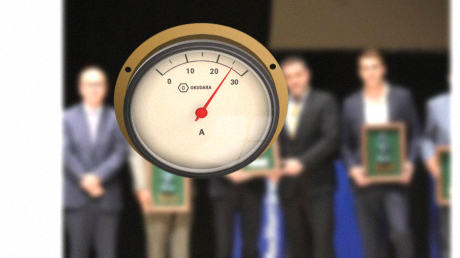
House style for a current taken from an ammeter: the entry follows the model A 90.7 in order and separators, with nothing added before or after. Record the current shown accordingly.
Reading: A 25
